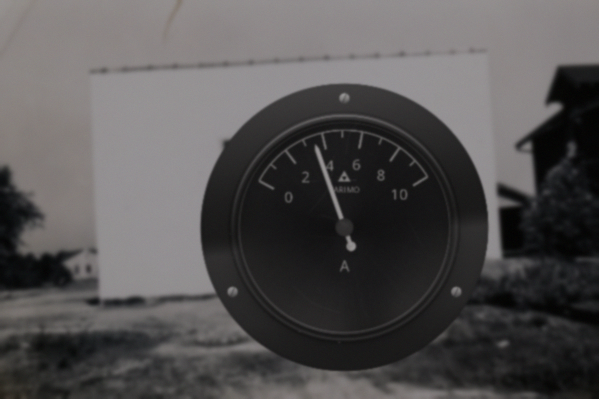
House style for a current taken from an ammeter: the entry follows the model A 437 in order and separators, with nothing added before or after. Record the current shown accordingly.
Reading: A 3.5
